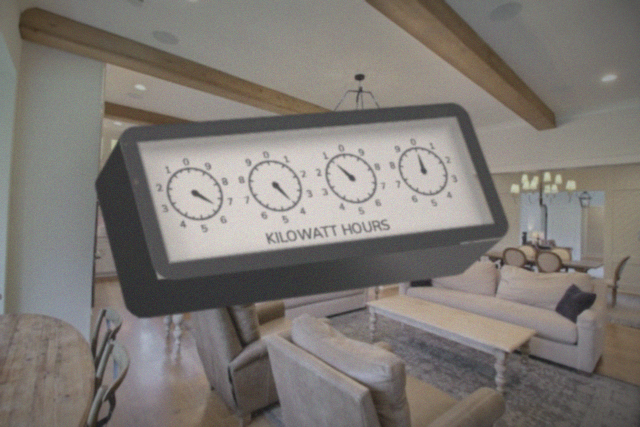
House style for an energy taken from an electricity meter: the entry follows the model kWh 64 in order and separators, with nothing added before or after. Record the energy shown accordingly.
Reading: kWh 6410
